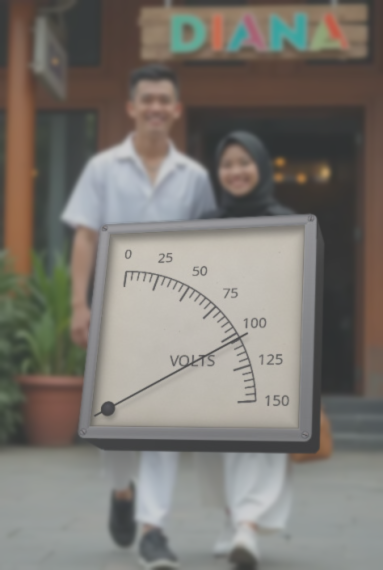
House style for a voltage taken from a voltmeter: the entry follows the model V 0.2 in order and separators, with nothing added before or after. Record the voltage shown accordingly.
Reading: V 105
